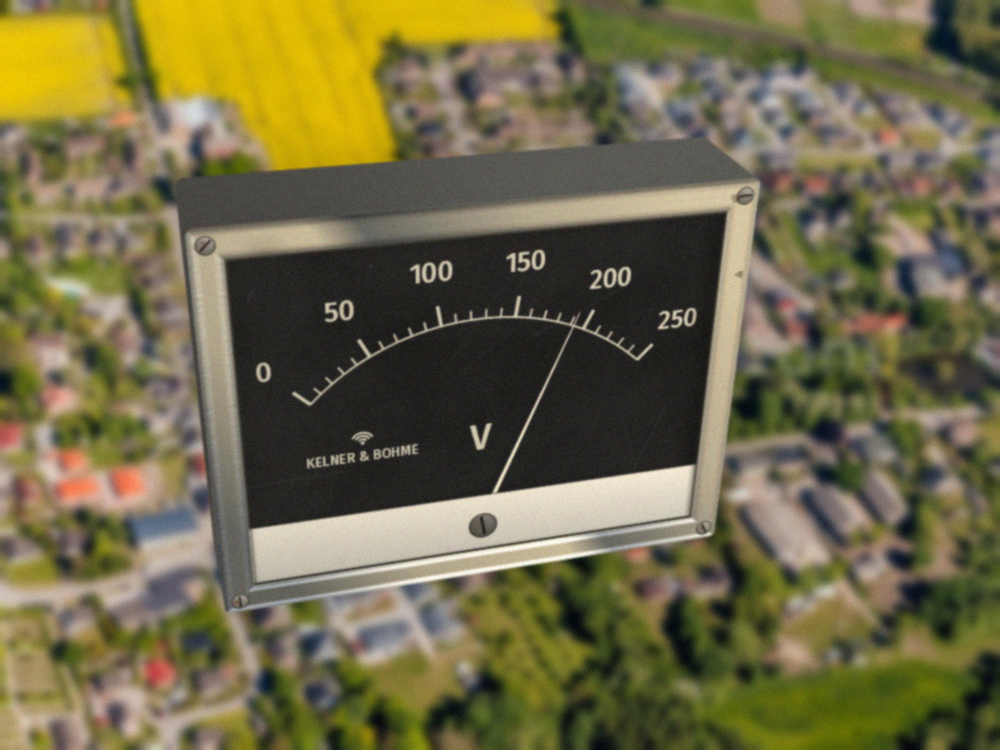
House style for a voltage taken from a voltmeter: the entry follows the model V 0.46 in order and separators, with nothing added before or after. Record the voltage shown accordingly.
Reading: V 190
